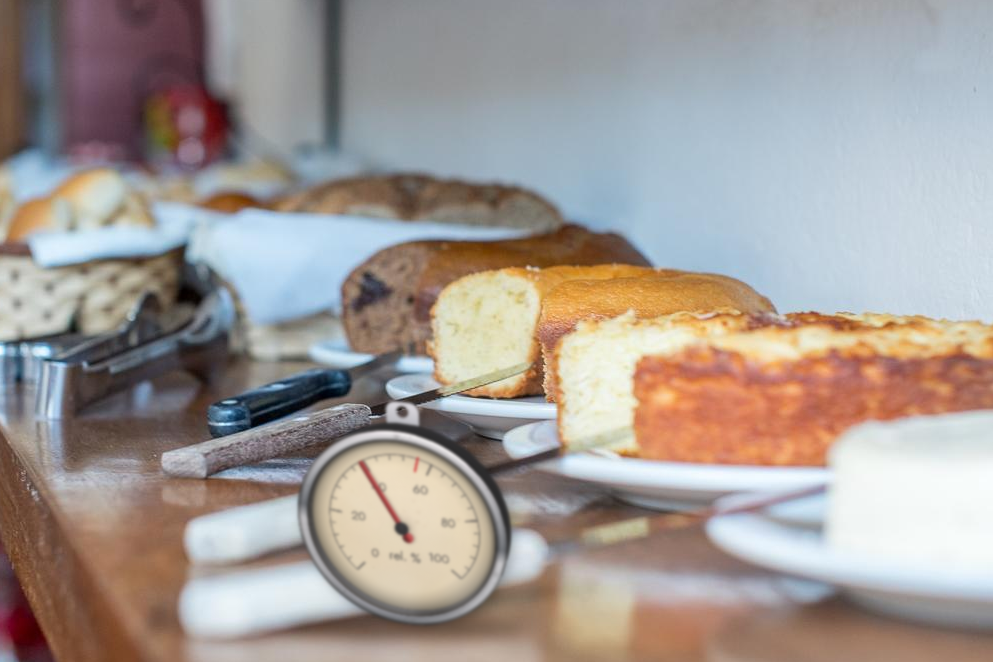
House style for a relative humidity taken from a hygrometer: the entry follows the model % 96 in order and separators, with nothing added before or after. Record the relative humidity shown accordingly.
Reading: % 40
